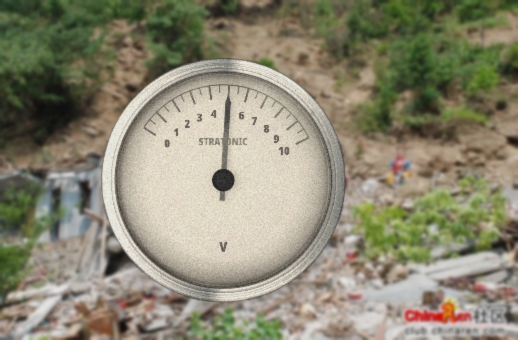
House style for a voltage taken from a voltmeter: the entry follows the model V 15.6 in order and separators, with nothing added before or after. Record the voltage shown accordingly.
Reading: V 5
